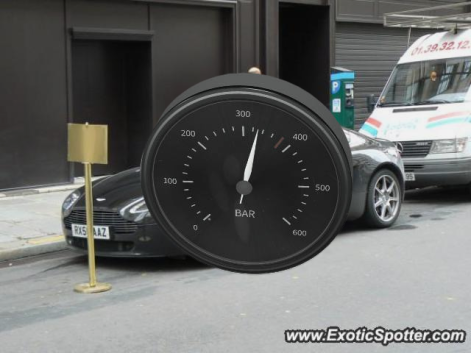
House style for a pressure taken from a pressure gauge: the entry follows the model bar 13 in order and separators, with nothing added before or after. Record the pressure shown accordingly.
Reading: bar 330
